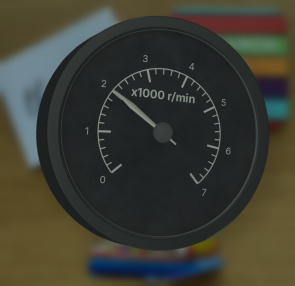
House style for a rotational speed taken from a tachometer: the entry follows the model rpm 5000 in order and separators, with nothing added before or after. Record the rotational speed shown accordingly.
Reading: rpm 2000
